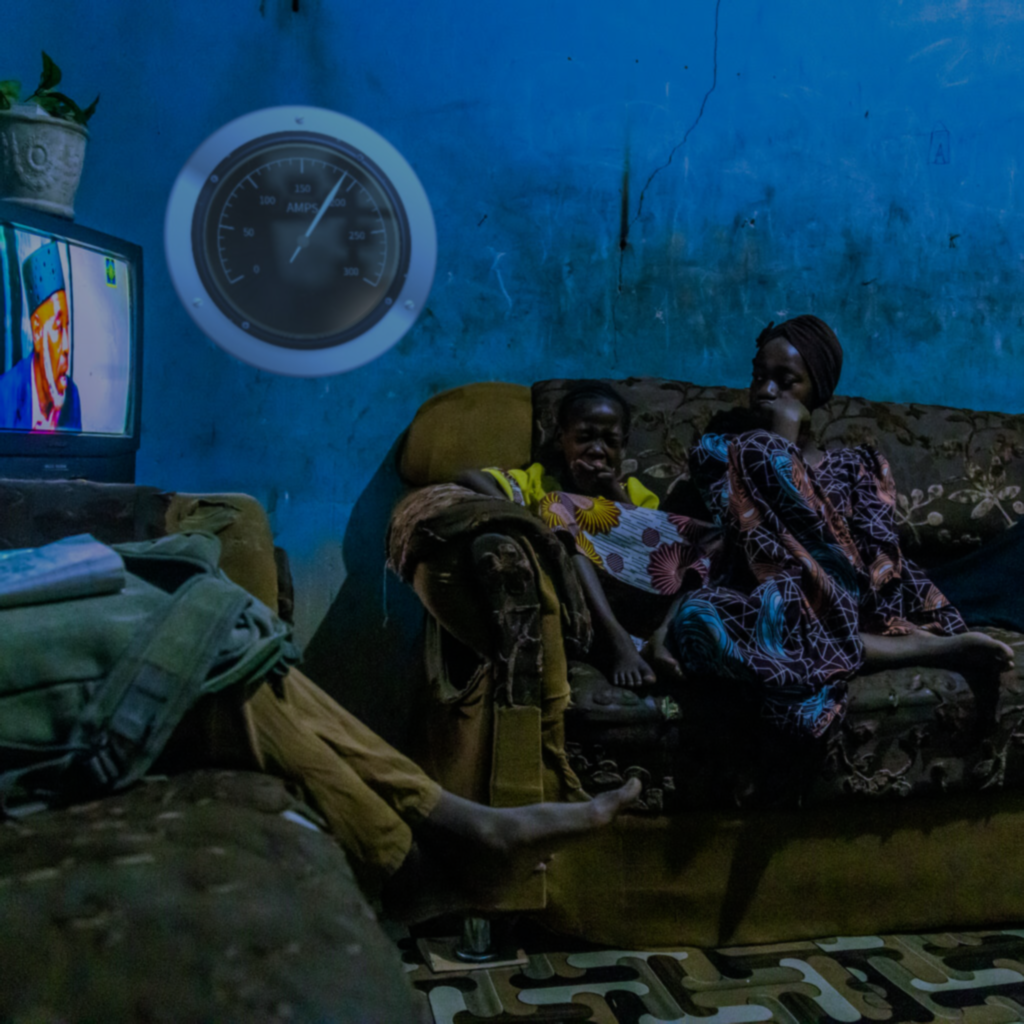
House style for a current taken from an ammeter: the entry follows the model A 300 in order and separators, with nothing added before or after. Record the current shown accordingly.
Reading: A 190
